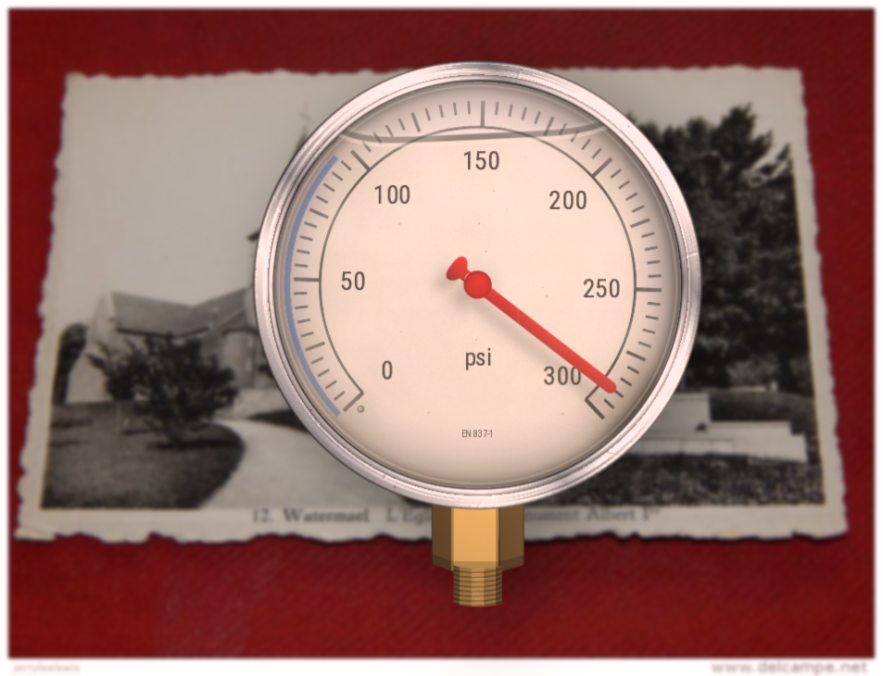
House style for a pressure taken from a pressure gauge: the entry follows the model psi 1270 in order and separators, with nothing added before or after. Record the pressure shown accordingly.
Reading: psi 290
